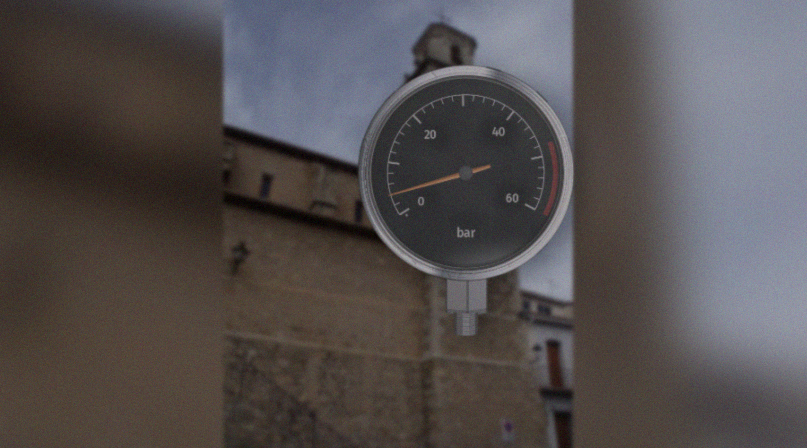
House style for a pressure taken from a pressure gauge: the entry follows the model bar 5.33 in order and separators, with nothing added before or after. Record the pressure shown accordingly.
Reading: bar 4
